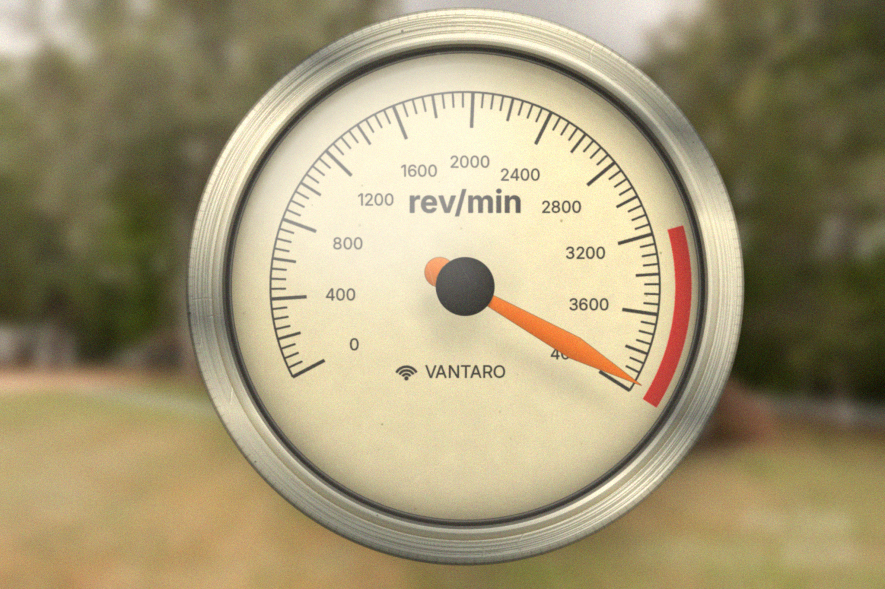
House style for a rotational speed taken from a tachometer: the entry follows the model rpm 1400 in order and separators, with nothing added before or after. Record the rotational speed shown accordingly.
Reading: rpm 3950
